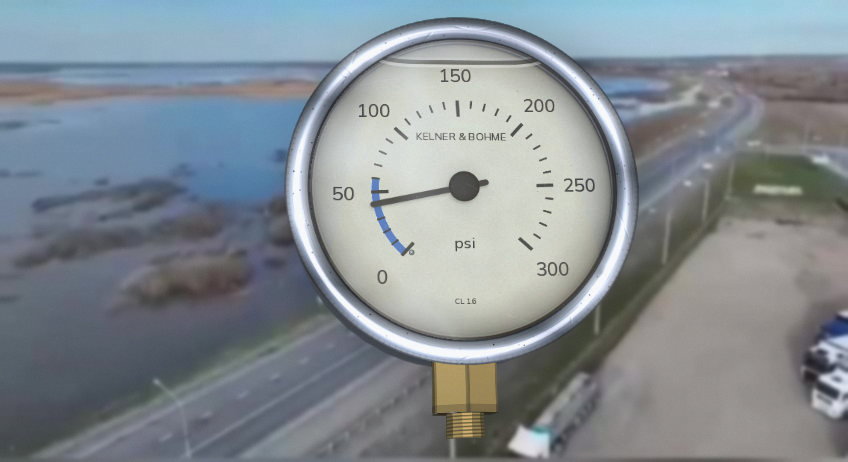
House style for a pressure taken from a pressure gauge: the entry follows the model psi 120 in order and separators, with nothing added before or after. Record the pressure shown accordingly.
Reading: psi 40
